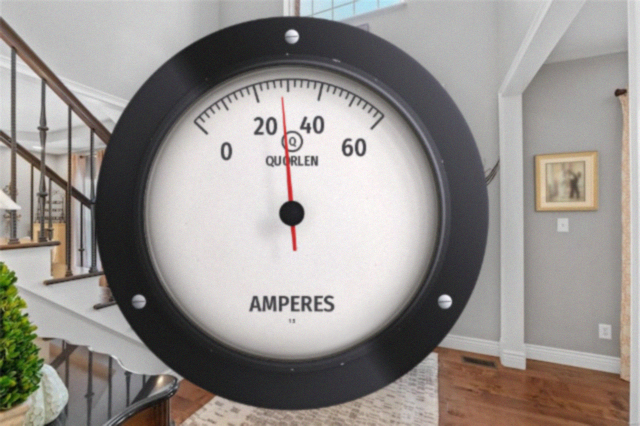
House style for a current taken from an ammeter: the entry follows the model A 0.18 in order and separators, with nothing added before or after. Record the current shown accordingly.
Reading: A 28
